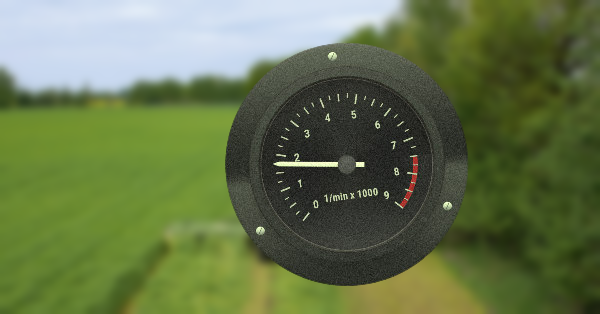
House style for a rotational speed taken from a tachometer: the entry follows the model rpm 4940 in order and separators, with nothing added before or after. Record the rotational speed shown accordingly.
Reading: rpm 1750
